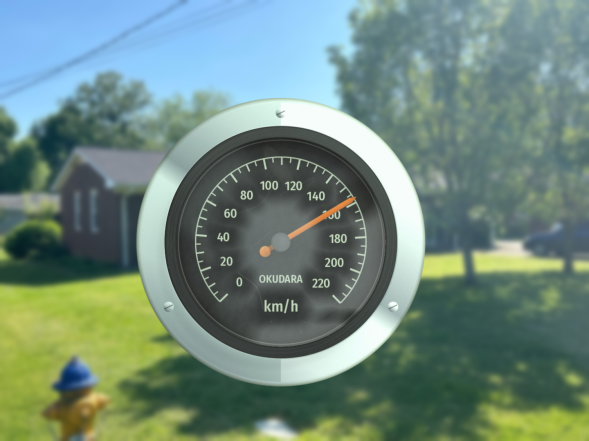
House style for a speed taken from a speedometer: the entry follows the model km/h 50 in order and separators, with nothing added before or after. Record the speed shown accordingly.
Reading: km/h 157.5
